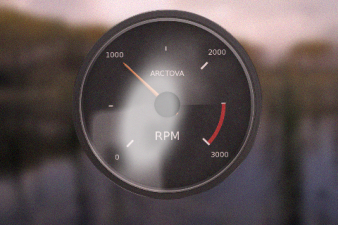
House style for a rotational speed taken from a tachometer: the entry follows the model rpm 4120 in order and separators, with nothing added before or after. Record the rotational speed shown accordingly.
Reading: rpm 1000
